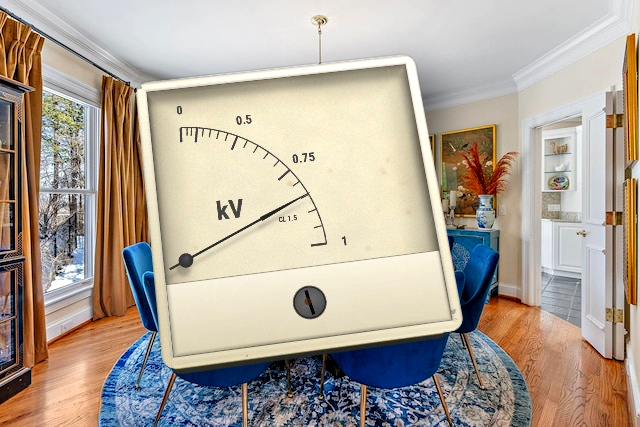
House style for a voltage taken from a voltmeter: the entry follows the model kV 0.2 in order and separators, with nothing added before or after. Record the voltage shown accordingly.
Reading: kV 0.85
